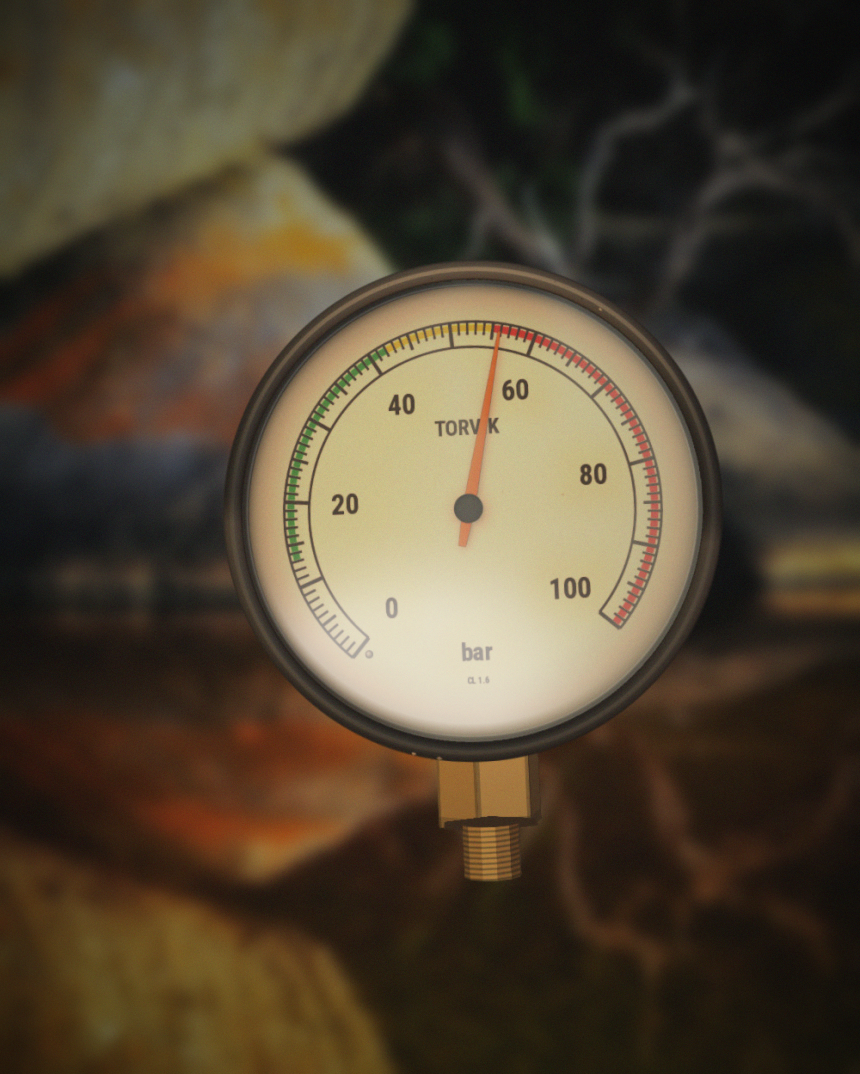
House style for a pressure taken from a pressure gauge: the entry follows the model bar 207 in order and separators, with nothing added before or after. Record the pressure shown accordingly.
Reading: bar 56
